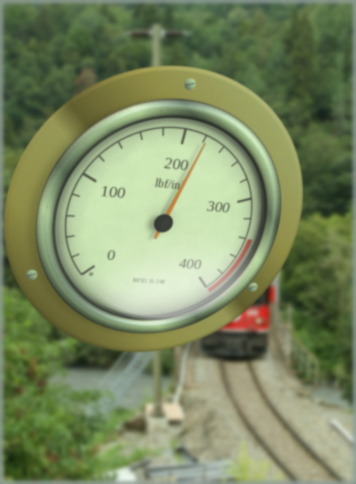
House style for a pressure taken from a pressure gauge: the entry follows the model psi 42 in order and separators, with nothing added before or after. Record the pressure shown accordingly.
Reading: psi 220
